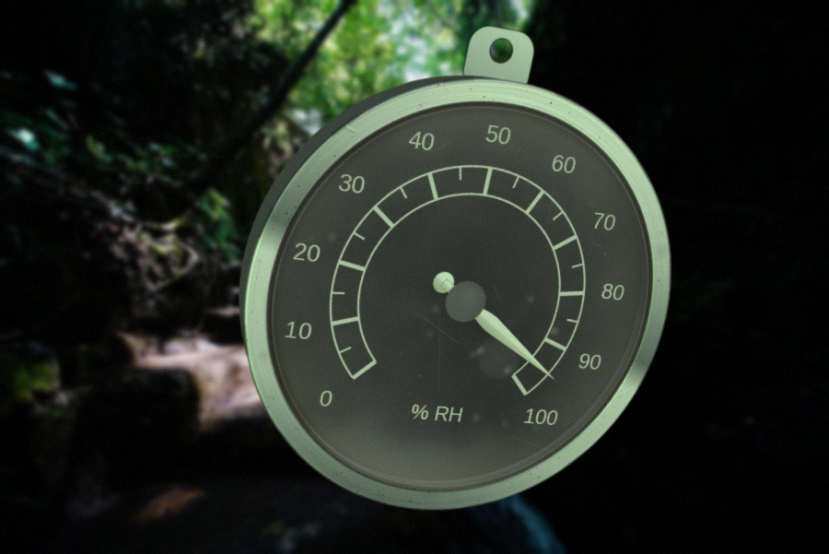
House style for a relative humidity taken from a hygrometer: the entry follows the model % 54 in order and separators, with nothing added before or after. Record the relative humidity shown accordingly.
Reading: % 95
